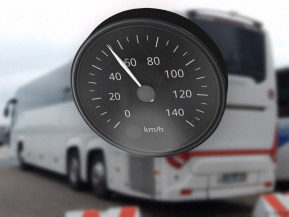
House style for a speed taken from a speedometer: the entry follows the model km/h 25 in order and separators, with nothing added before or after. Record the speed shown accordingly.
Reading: km/h 55
